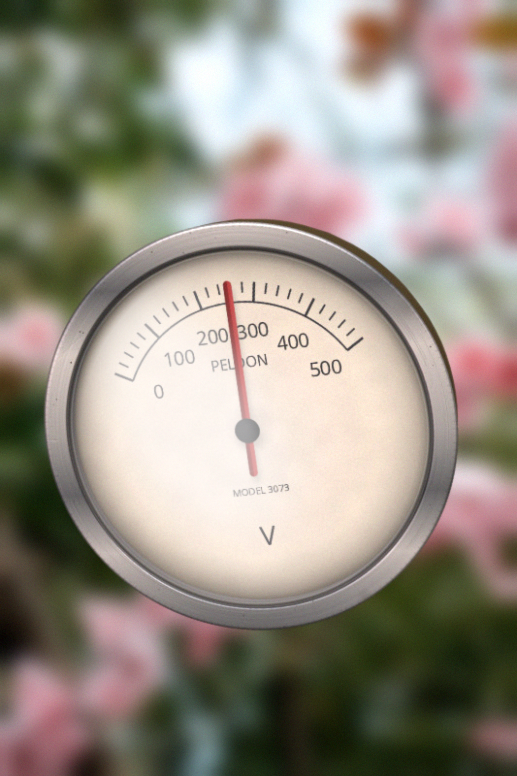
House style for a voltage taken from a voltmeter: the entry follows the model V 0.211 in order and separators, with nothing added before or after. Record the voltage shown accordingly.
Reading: V 260
